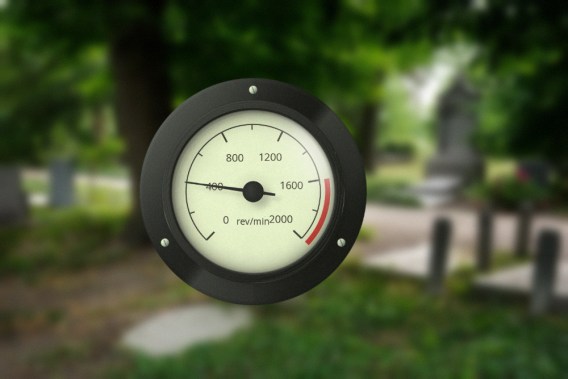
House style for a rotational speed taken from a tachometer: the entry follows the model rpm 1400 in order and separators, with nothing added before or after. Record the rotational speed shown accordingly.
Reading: rpm 400
